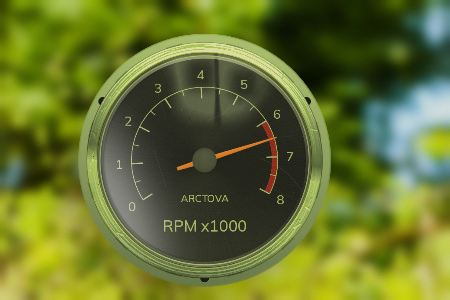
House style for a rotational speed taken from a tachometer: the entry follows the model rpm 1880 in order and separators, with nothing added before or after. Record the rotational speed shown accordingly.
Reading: rpm 6500
